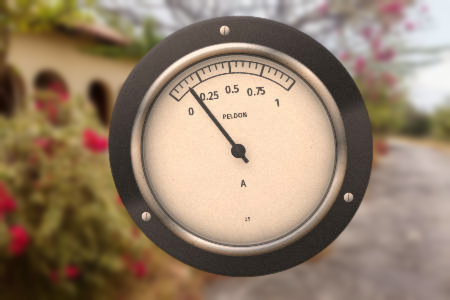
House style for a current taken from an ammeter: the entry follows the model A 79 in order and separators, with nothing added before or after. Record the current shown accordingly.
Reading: A 0.15
